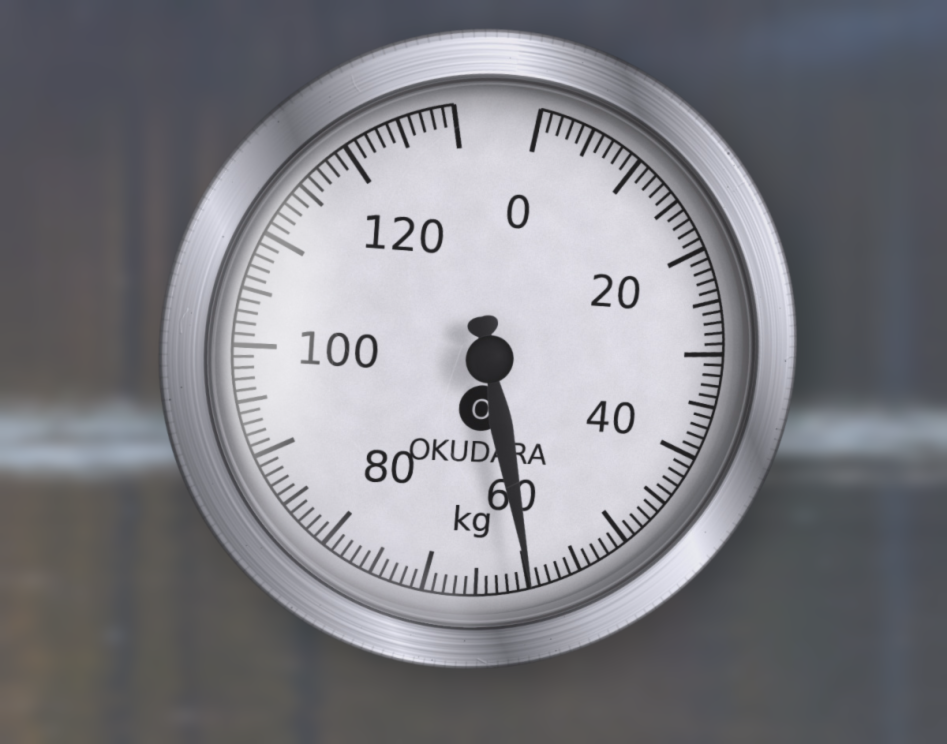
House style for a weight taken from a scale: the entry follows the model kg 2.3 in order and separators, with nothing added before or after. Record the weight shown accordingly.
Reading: kg 60
